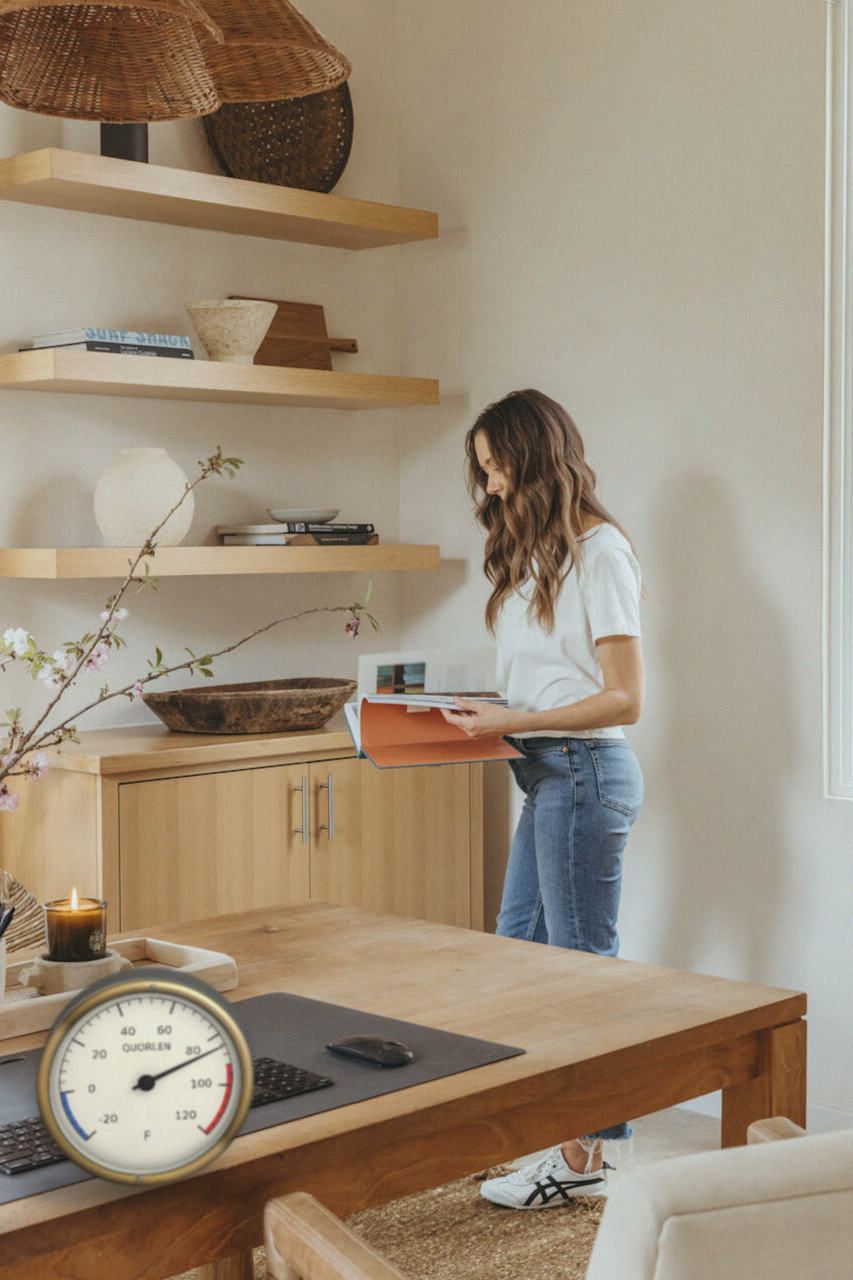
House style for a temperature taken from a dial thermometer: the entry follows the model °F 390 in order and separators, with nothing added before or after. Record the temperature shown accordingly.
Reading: °F 84
